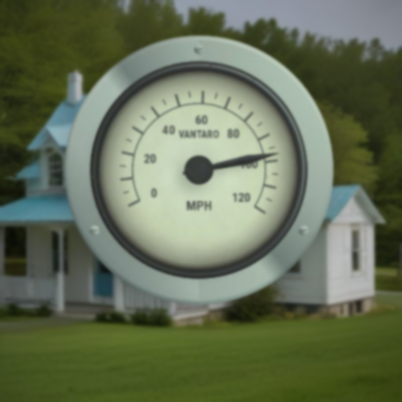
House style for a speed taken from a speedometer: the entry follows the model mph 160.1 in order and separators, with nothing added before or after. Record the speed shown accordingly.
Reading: mph 97.5
